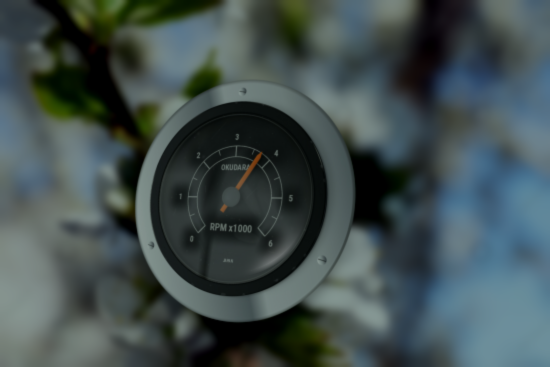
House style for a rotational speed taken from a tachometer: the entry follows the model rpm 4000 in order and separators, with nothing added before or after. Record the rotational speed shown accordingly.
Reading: rpm 3750
